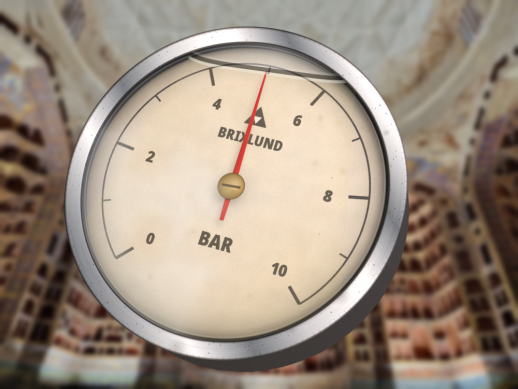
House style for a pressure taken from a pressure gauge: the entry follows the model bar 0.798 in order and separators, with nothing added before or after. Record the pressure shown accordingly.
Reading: bar 5
